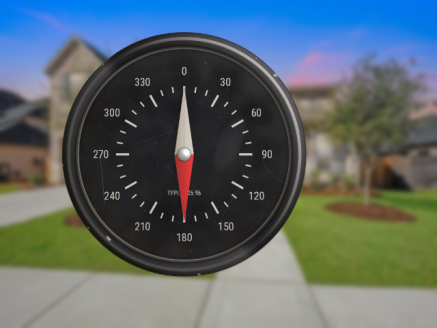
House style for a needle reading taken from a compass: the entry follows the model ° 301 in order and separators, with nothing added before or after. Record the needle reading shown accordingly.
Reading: ° 180
